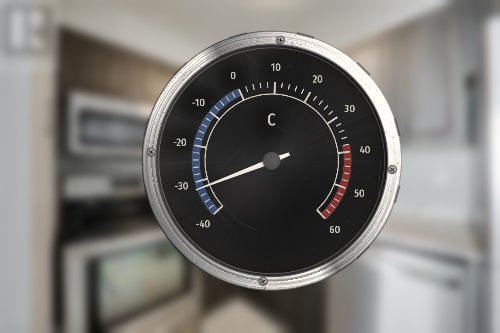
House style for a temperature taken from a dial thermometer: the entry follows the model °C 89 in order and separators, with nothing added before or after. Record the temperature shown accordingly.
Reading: °C -32
